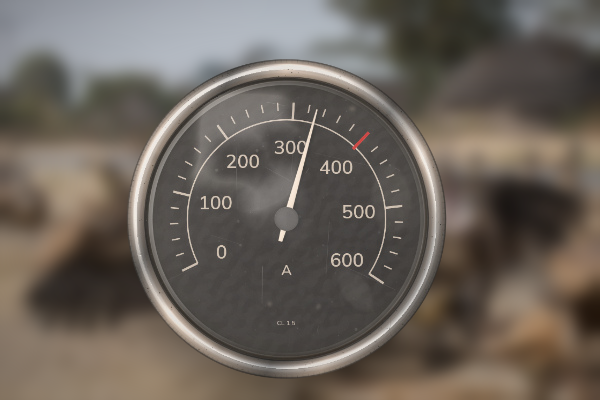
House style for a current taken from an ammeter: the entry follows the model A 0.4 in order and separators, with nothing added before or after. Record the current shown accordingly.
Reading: A 330
